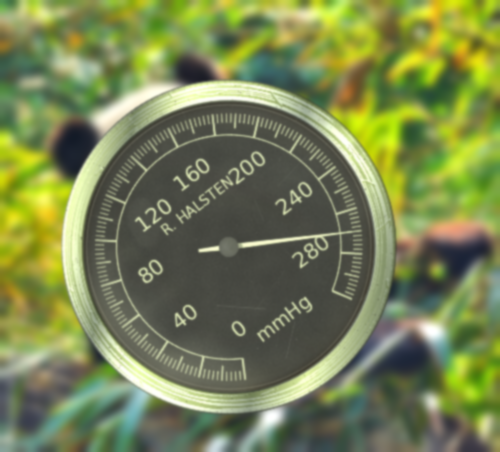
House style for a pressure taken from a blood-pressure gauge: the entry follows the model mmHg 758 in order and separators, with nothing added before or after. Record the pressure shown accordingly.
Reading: mmHg 270
